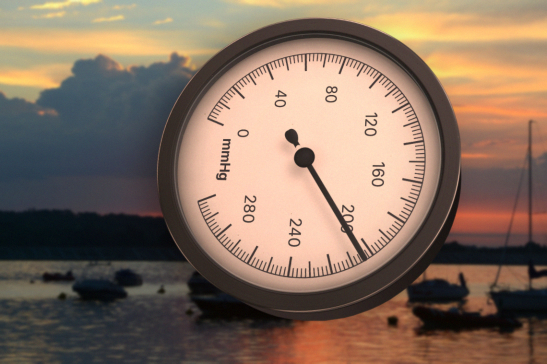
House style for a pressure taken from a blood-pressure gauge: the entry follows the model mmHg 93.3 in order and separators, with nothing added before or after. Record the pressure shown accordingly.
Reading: mmHg 204
